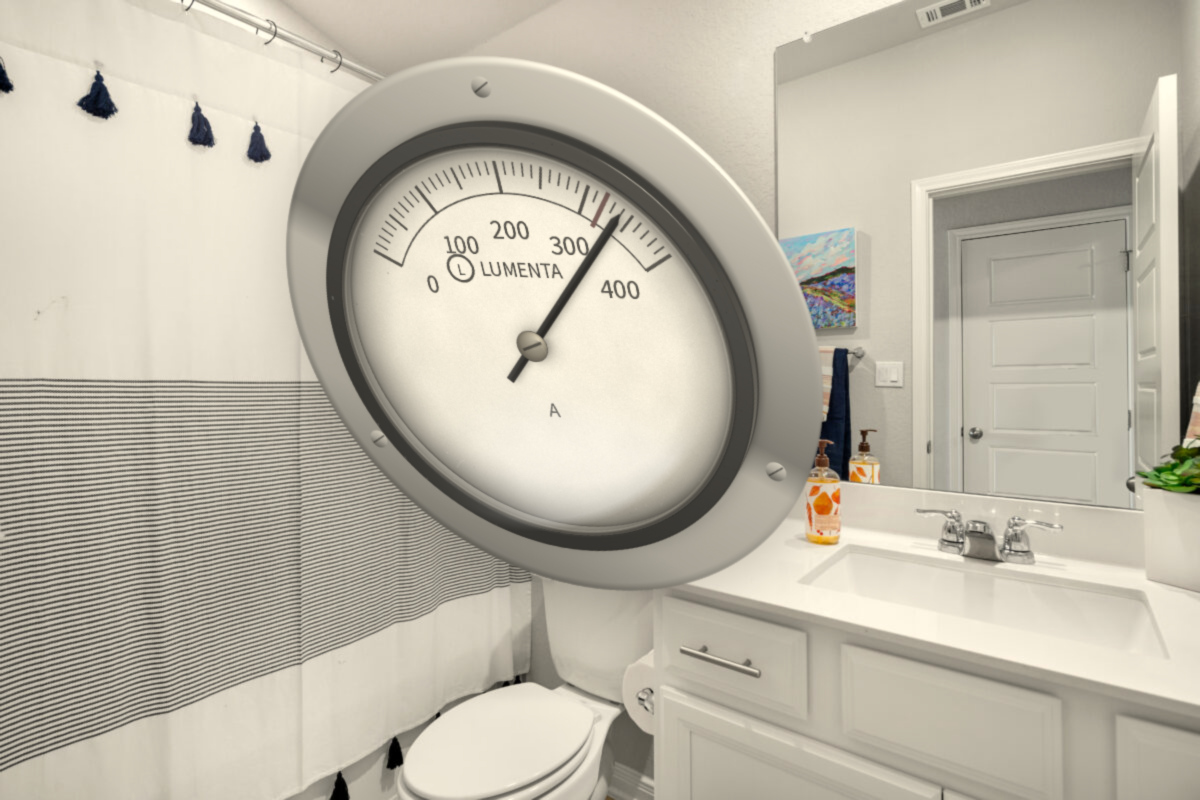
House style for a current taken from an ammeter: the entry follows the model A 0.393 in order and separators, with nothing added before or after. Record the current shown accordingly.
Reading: A 340
